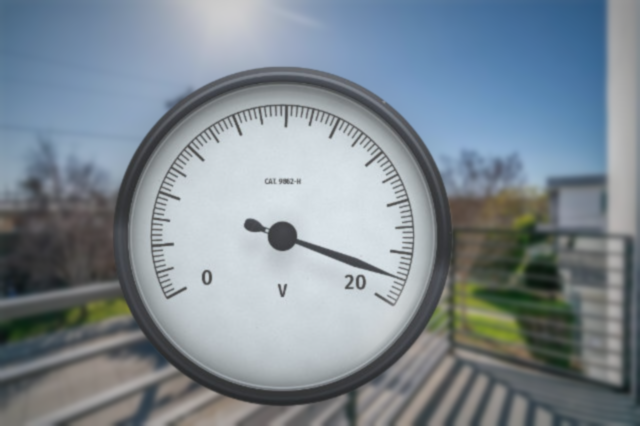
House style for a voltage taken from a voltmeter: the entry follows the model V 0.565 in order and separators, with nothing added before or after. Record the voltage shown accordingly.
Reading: V 19
